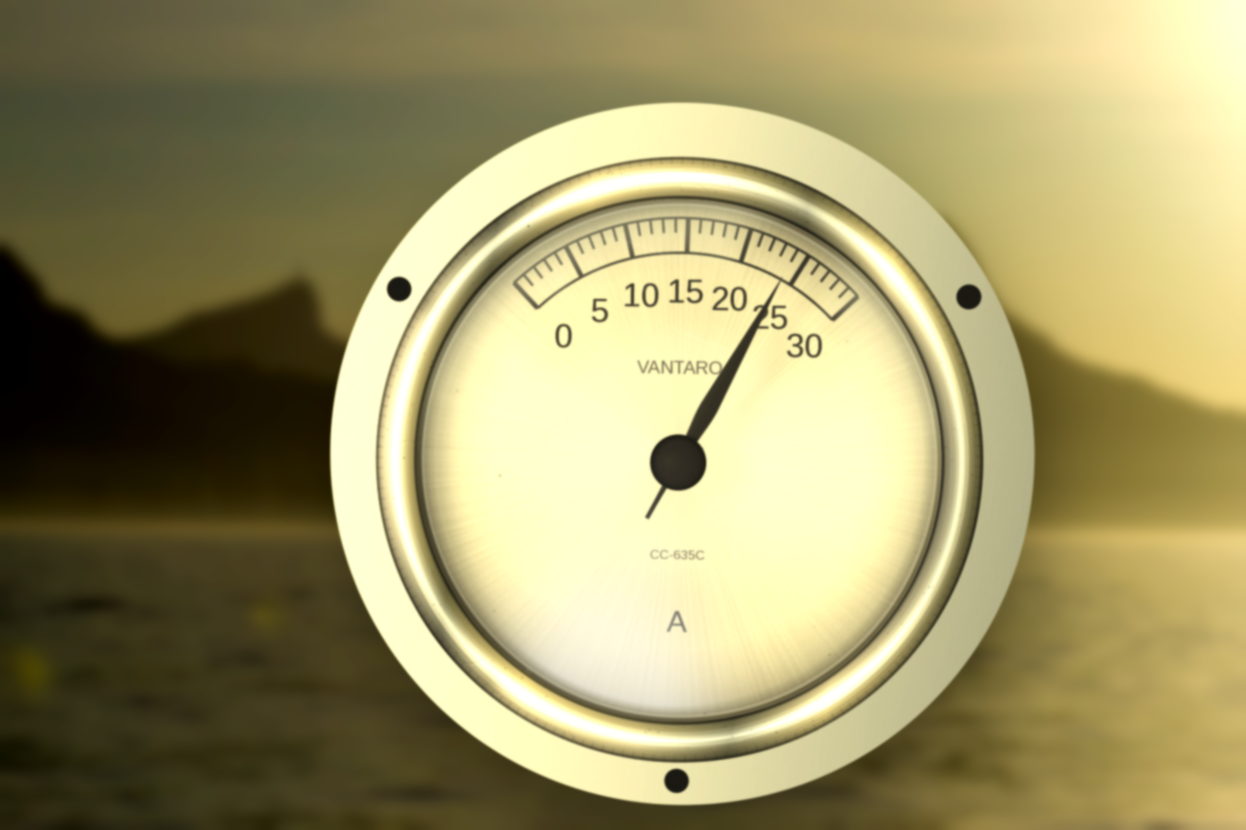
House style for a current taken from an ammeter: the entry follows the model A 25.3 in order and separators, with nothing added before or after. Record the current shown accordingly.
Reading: A 24
